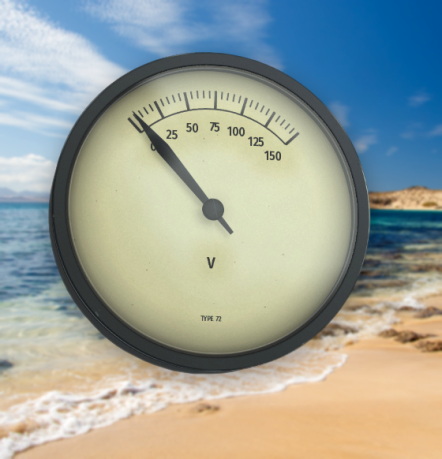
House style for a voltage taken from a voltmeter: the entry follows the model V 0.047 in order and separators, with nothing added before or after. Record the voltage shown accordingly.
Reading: V 5
